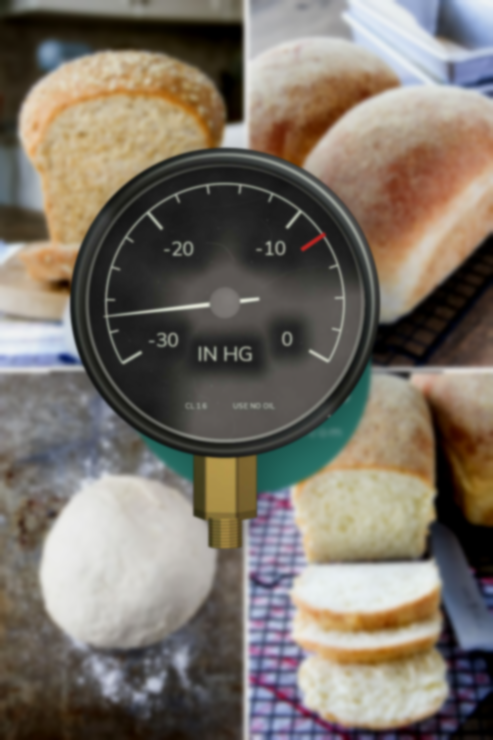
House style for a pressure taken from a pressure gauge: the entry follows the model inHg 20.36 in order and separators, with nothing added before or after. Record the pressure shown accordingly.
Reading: inHg -27
